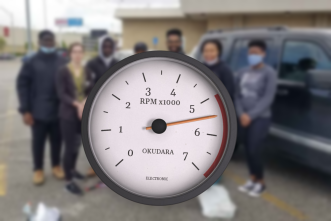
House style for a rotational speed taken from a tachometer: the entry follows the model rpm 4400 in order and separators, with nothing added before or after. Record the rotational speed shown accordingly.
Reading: rpm 5500
